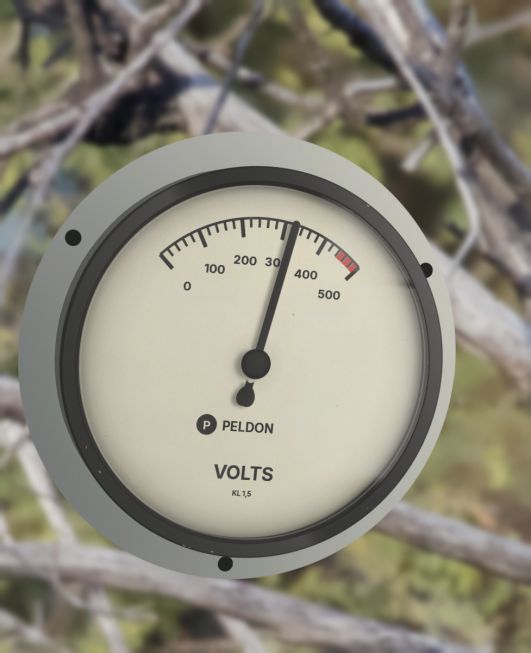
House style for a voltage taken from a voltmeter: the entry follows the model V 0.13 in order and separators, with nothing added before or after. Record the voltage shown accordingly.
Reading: V 320
